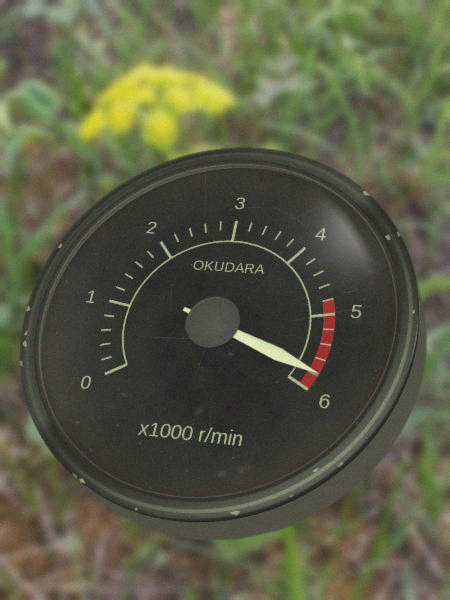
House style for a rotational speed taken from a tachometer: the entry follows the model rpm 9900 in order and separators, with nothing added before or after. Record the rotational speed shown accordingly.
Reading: rpm 5800
